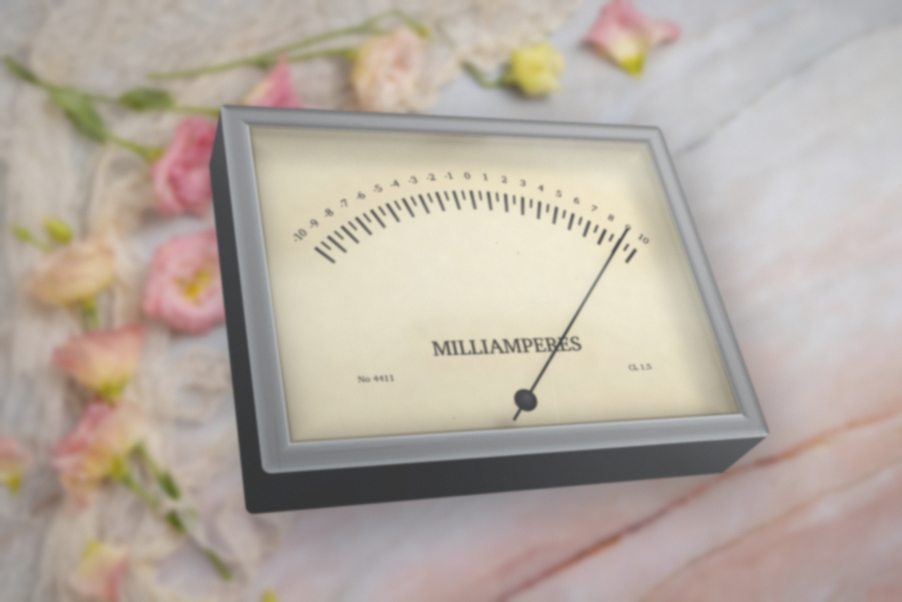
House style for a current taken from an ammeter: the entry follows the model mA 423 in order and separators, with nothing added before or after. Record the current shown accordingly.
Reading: mA 9
